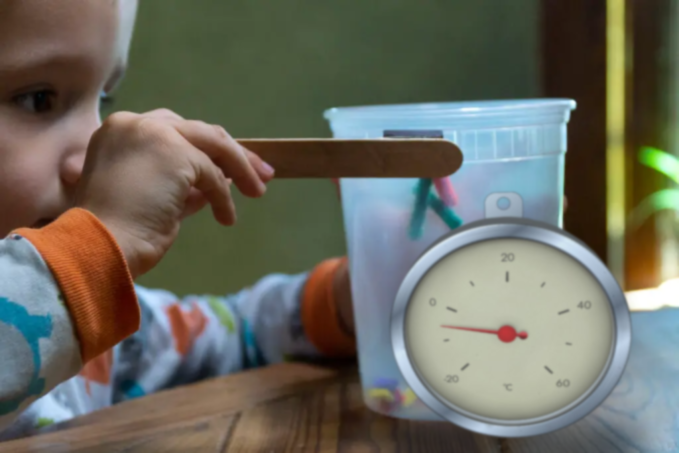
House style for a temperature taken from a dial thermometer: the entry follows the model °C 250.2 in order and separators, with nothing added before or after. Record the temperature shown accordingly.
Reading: °C -5
